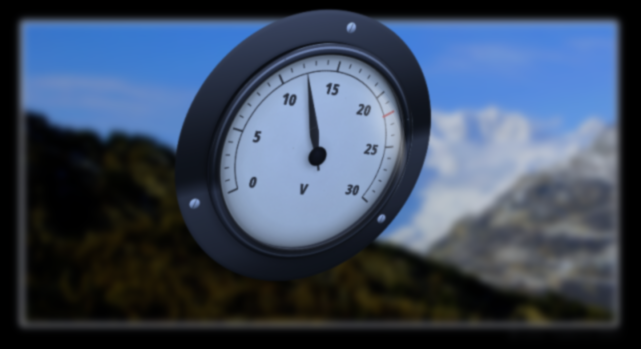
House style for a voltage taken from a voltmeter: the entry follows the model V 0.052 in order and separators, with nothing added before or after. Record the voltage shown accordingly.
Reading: V 12
